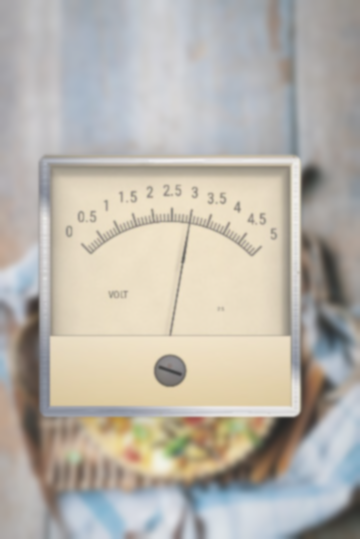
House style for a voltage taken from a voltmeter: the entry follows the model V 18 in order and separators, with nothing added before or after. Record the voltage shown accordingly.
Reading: V 3
